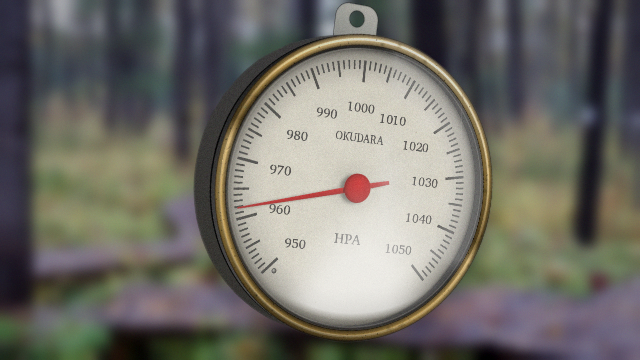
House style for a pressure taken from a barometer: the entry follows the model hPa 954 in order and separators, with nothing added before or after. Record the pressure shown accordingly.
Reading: hPa 962
